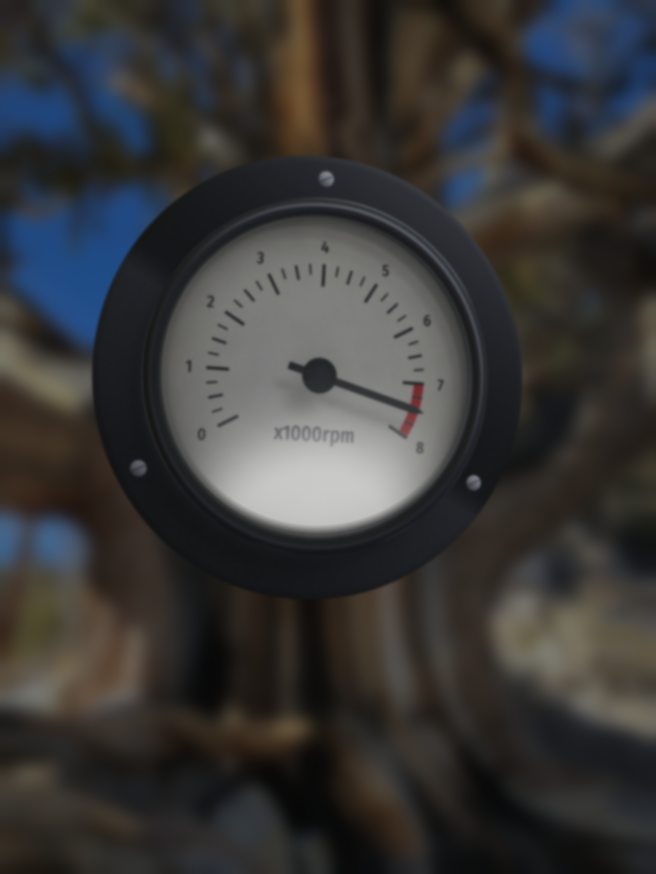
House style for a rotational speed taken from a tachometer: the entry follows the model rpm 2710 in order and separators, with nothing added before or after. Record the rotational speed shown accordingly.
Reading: rpm 7500
